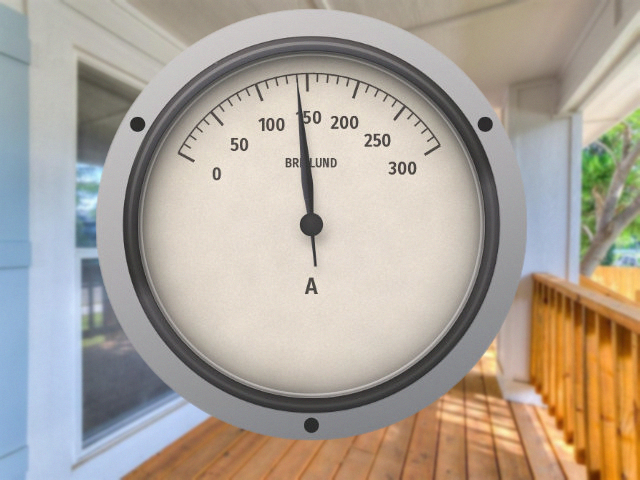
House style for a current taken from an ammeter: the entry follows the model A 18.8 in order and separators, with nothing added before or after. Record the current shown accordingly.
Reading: A 140
